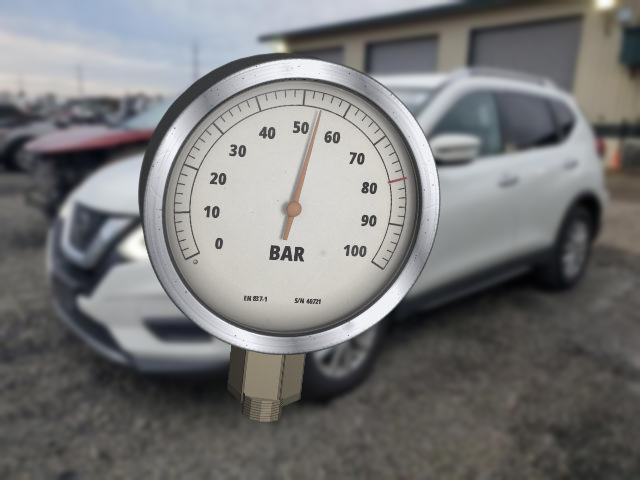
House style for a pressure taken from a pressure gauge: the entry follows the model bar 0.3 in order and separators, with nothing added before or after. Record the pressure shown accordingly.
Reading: bar 54
